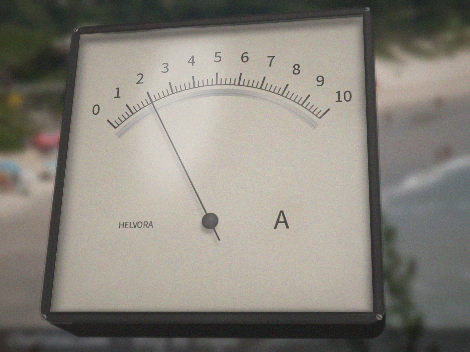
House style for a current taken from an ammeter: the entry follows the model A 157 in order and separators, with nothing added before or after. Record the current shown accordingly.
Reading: A 2
